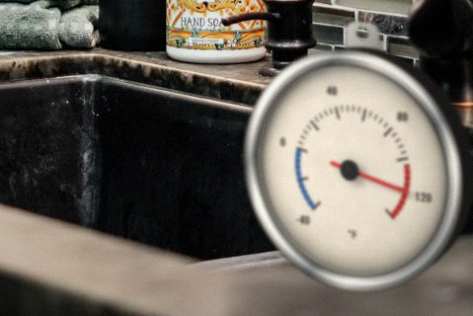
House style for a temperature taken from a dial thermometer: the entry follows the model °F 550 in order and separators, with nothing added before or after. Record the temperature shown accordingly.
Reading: °F 120
